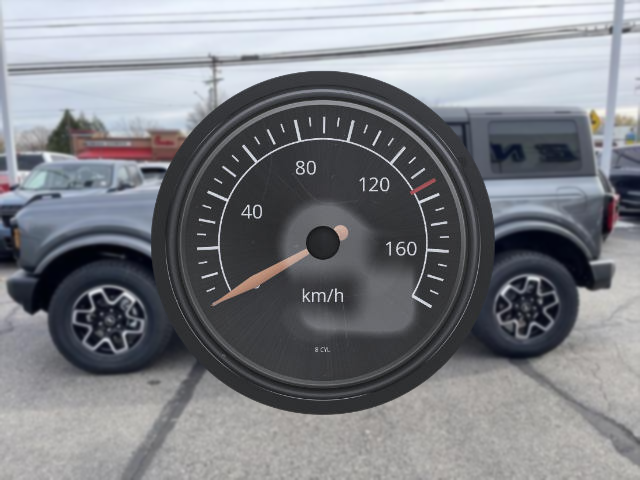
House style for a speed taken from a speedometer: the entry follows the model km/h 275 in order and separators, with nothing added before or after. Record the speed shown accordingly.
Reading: km/h 0
